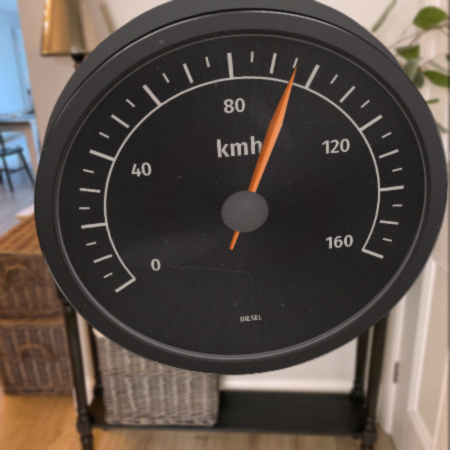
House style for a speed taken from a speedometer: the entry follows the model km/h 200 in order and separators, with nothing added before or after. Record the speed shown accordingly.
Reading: km/h 95
